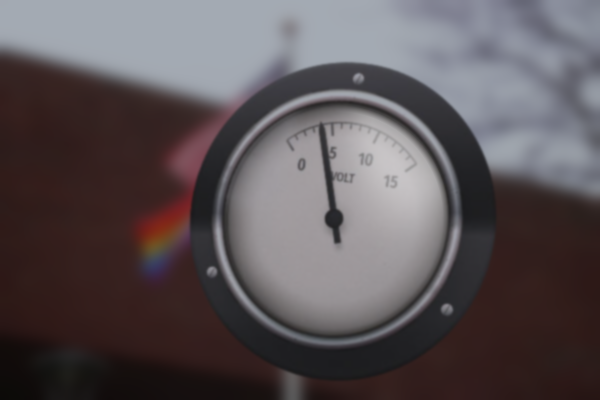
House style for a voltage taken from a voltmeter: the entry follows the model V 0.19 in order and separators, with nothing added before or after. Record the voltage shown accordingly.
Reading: V 4
